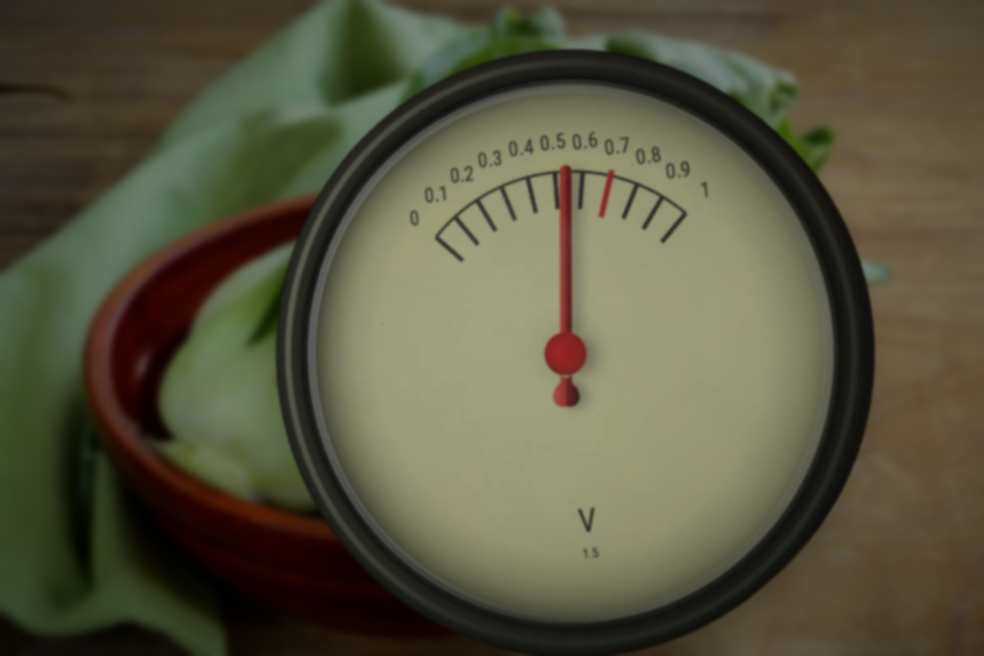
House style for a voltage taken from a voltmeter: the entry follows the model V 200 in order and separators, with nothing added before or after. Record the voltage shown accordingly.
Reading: V 0.55
